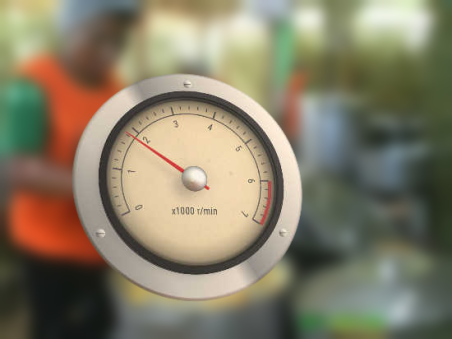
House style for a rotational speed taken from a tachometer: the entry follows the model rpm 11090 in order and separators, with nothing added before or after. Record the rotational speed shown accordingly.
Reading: rpm 1800
